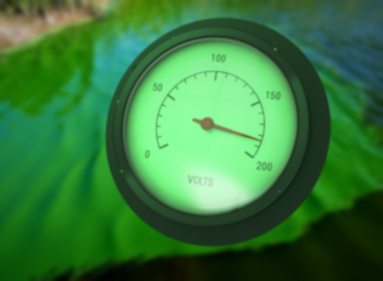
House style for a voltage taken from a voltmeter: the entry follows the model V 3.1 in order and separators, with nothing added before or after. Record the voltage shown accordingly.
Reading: V 185
